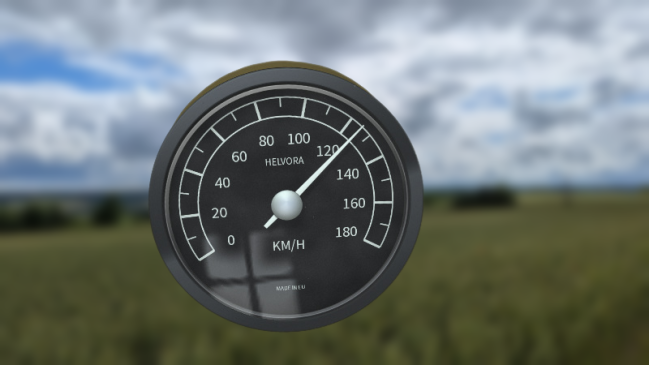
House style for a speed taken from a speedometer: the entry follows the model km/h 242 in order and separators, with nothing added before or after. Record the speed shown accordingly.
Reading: km/h 125
